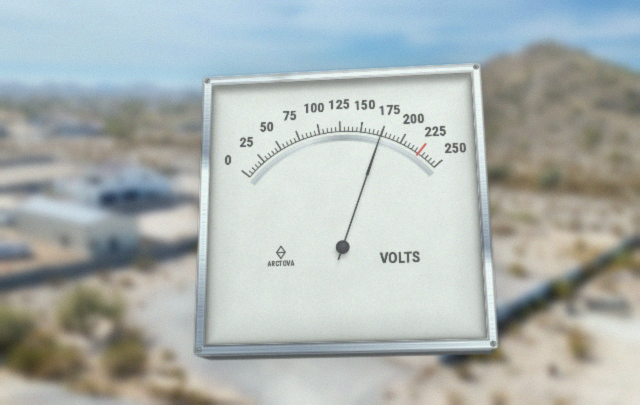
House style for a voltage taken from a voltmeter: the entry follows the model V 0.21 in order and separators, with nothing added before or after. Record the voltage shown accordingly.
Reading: V 175
